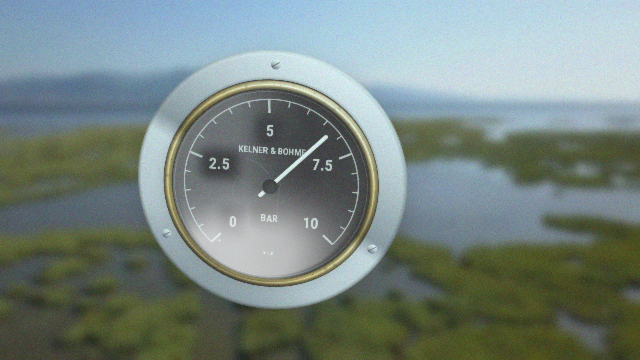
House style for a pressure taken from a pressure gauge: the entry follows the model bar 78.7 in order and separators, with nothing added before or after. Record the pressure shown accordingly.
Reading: bar 6.75
